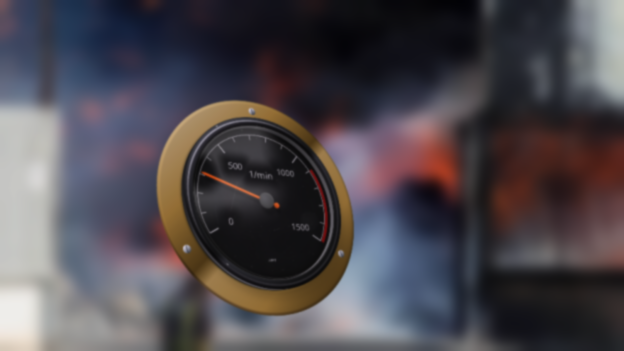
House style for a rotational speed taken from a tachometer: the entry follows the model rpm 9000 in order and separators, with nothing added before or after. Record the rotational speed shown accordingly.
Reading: rpm 300
